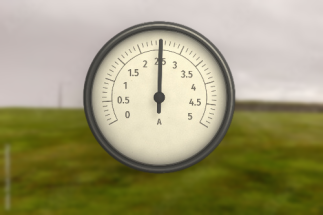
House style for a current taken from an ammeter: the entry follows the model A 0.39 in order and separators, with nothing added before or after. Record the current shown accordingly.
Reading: A 2.5
